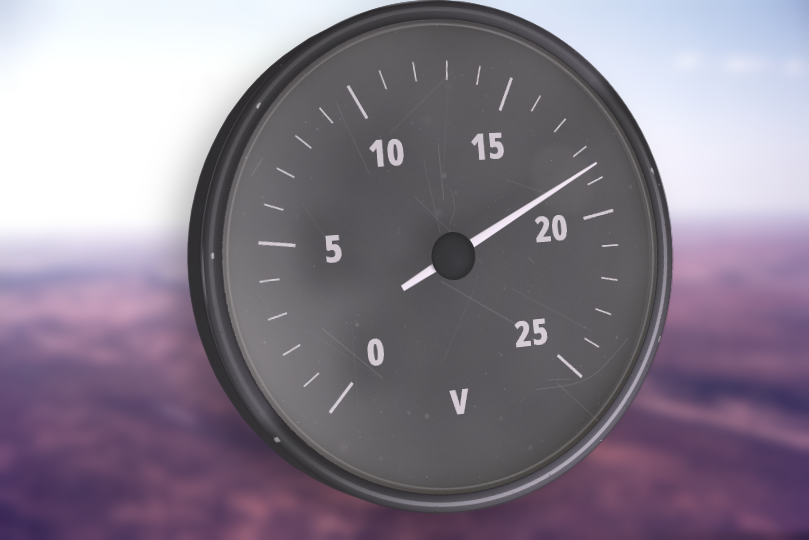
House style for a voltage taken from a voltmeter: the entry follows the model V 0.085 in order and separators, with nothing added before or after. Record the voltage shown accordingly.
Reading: V 18.5
